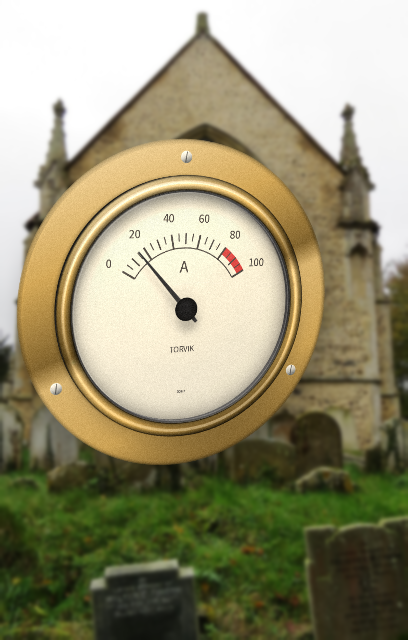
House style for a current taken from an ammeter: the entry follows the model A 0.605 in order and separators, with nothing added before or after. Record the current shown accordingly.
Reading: A 15
